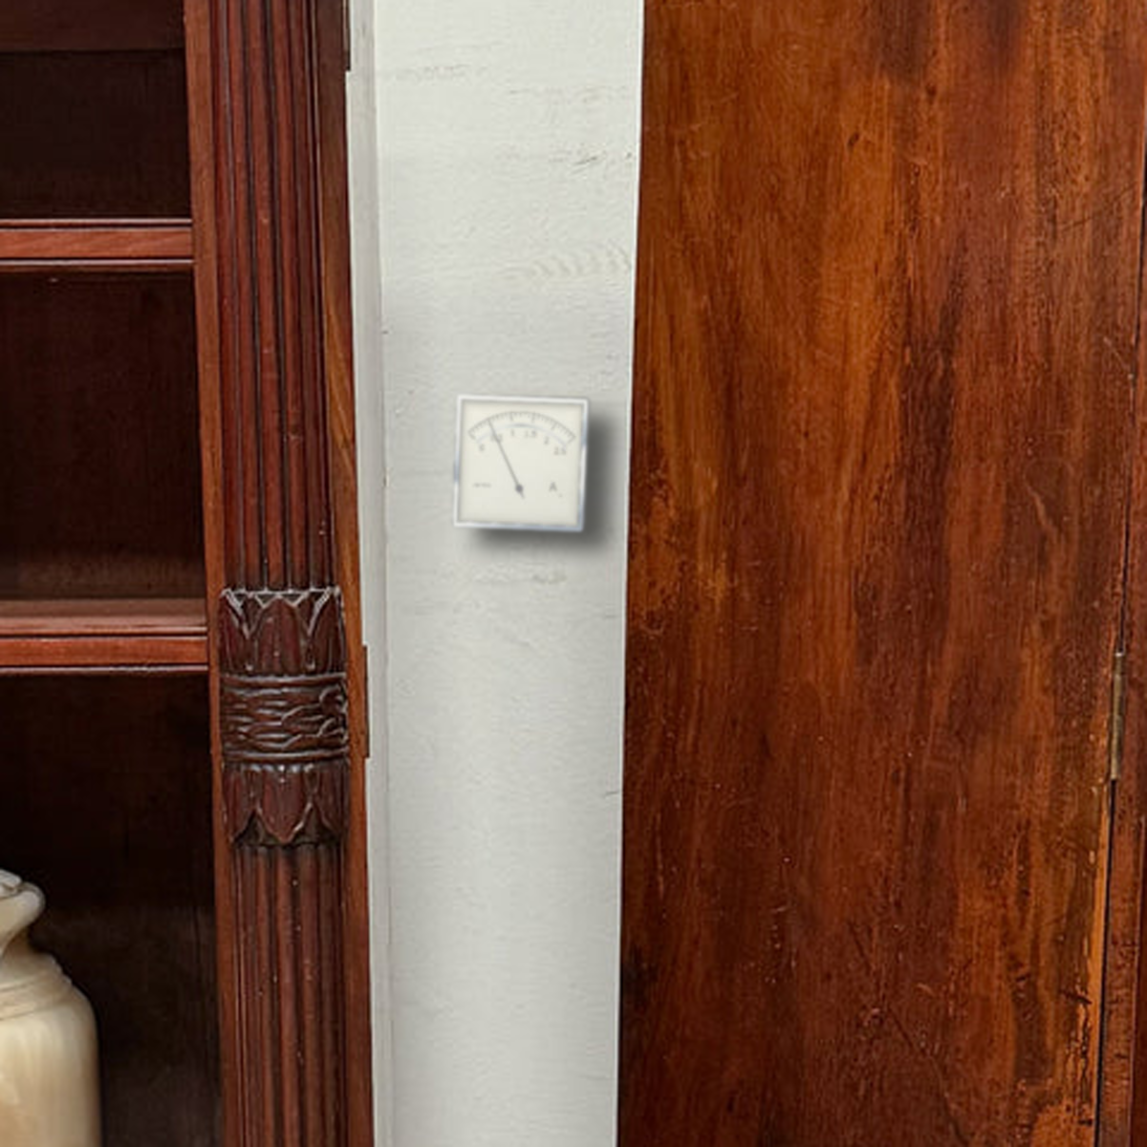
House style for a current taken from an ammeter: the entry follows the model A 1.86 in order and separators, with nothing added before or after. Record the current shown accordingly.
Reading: A 0.5
